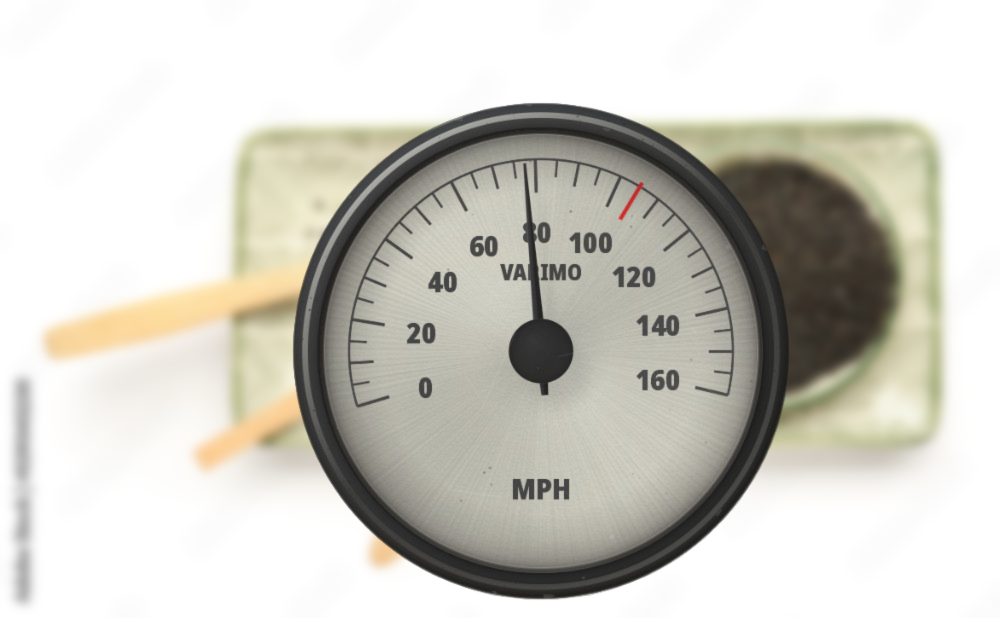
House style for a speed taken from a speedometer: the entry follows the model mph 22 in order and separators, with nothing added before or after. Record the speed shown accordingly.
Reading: mph 77.5
